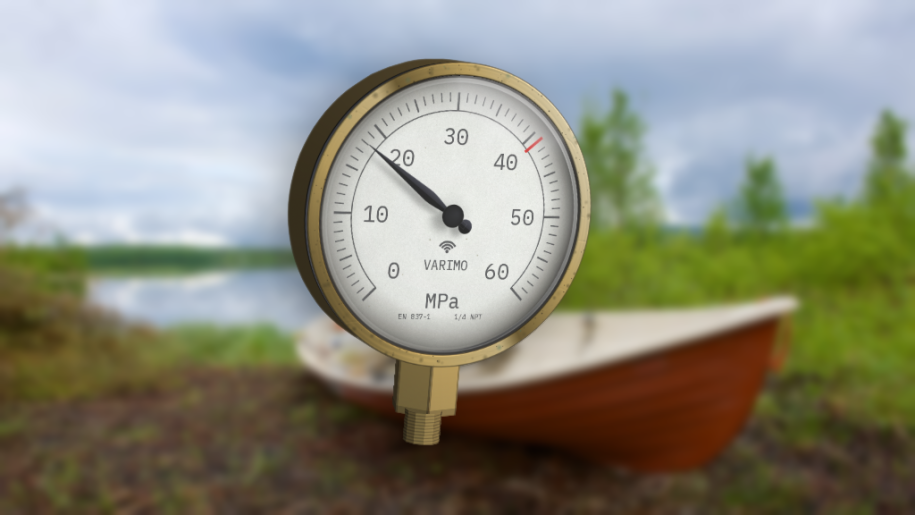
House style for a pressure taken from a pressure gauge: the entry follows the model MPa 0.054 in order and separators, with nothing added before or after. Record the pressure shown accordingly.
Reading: MPa 18
